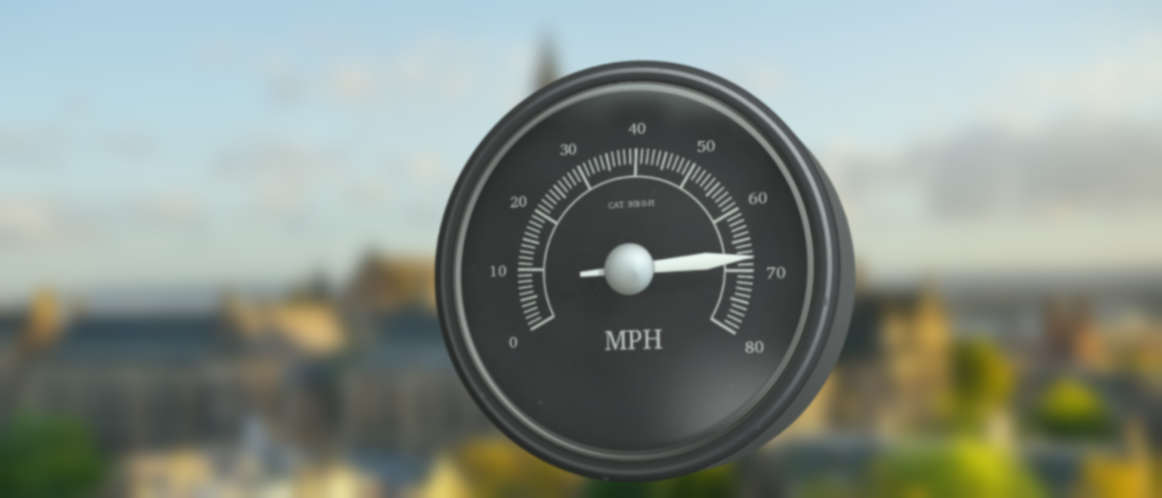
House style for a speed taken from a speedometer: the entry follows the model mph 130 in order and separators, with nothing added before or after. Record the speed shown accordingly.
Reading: mph 68
